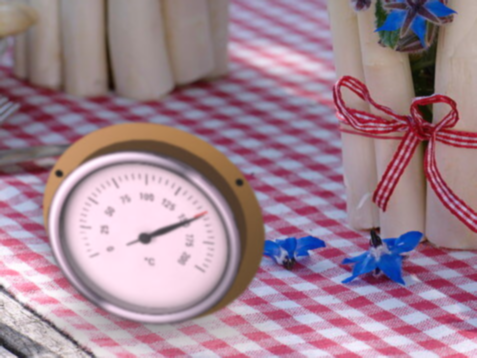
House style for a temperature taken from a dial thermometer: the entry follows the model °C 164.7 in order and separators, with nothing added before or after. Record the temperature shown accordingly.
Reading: °C 150
